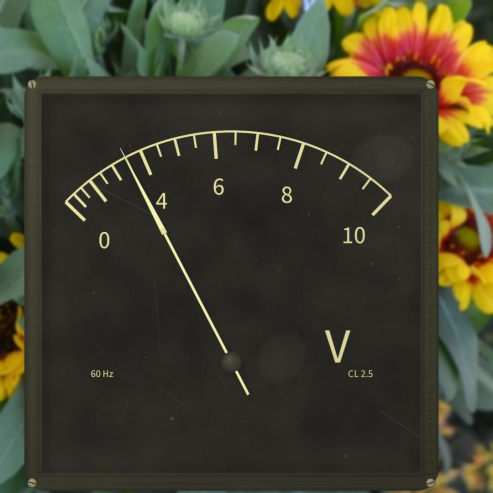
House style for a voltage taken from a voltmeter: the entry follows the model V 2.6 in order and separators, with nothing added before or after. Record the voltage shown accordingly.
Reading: V 3.5
